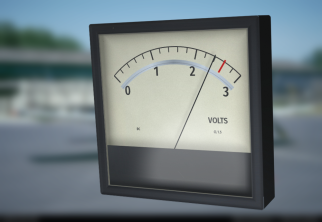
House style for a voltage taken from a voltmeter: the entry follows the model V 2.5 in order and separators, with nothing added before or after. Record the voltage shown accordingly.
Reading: V 2.4
